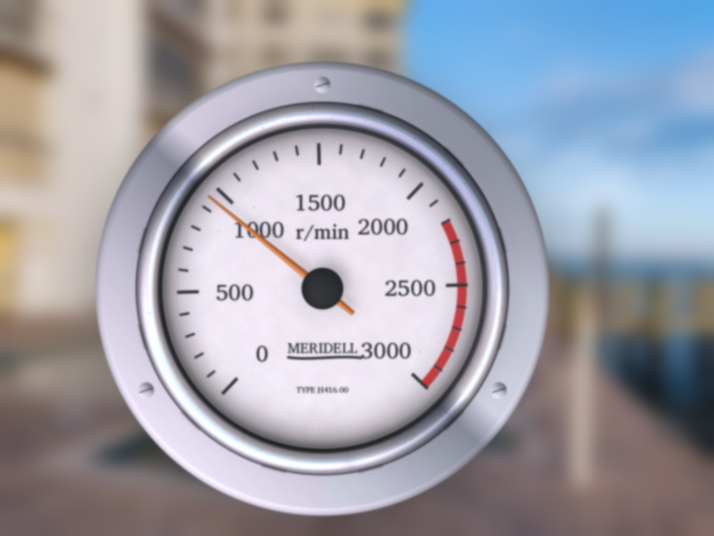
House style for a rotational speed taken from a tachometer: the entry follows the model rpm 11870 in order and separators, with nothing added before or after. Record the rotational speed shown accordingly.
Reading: rpm 950
